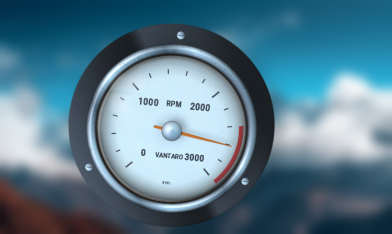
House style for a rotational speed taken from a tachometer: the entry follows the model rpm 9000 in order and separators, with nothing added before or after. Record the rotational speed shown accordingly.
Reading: rpm 2600
